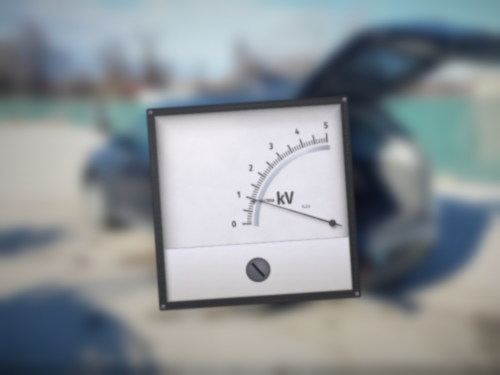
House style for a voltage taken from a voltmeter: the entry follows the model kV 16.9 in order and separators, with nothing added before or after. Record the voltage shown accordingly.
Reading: kV 1
